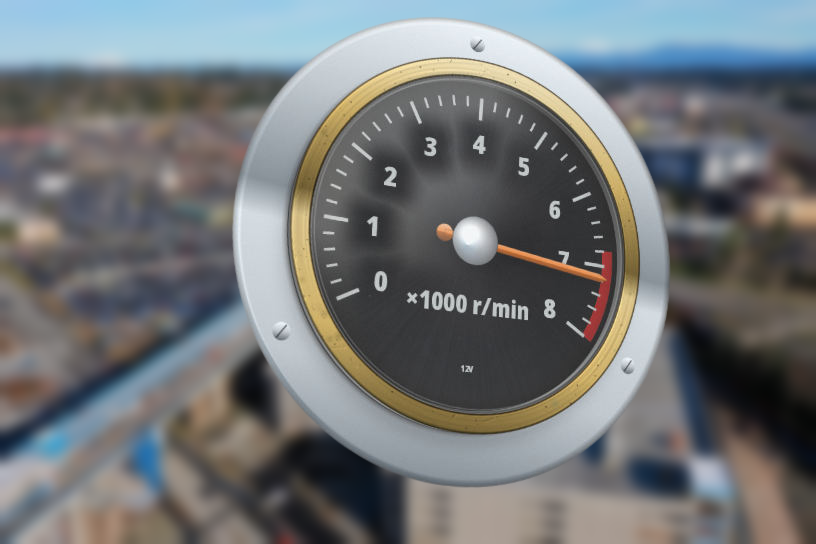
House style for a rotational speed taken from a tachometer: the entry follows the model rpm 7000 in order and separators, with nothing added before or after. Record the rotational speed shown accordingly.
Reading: rpm 7200
